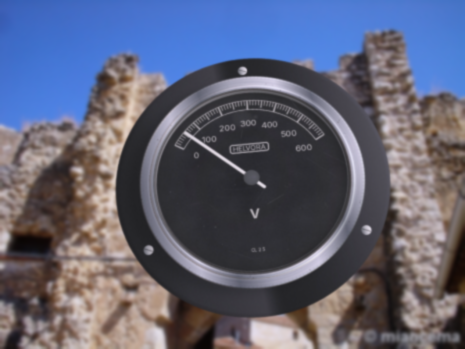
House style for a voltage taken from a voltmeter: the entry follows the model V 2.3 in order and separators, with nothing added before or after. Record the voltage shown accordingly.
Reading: V 50
